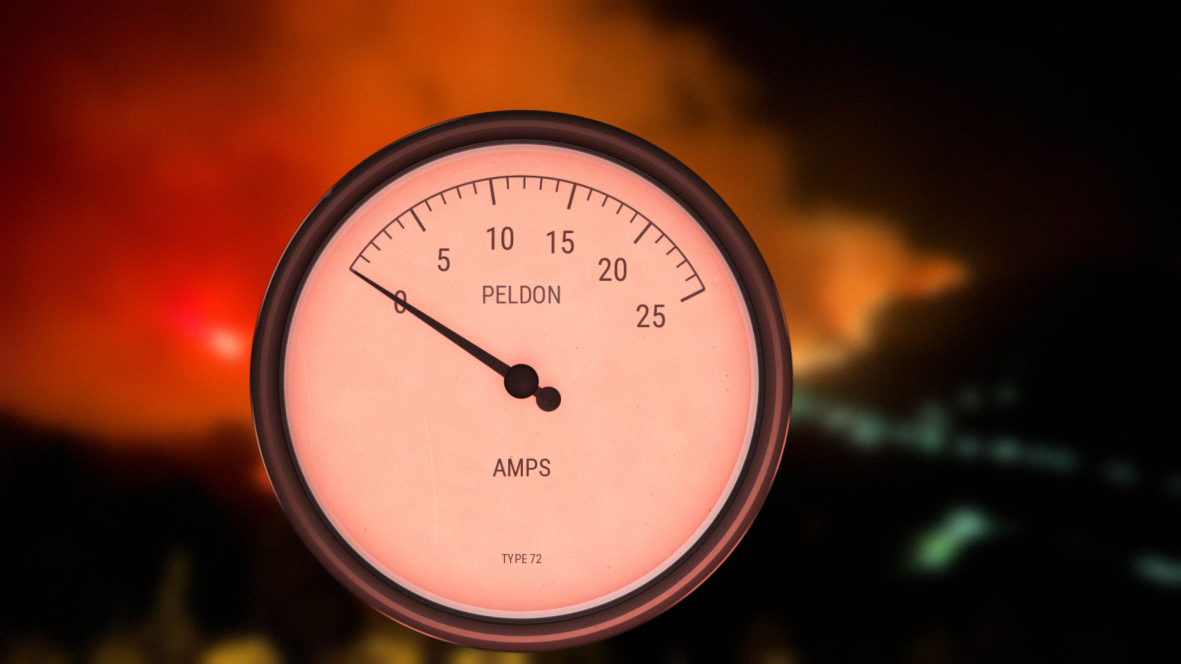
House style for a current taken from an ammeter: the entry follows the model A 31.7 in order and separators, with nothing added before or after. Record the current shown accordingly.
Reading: A 0
